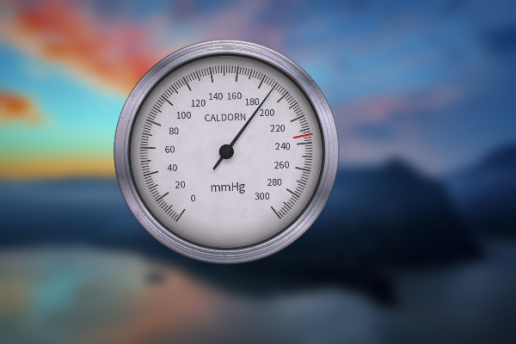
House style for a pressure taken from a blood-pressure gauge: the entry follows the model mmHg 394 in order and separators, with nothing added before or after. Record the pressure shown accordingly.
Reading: mmHg 190
